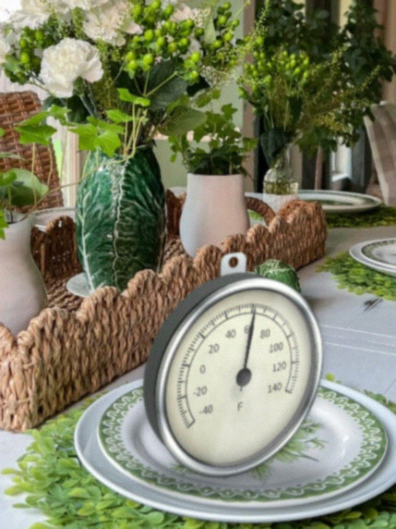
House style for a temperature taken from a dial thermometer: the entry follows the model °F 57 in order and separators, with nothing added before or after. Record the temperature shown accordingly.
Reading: °F 60
